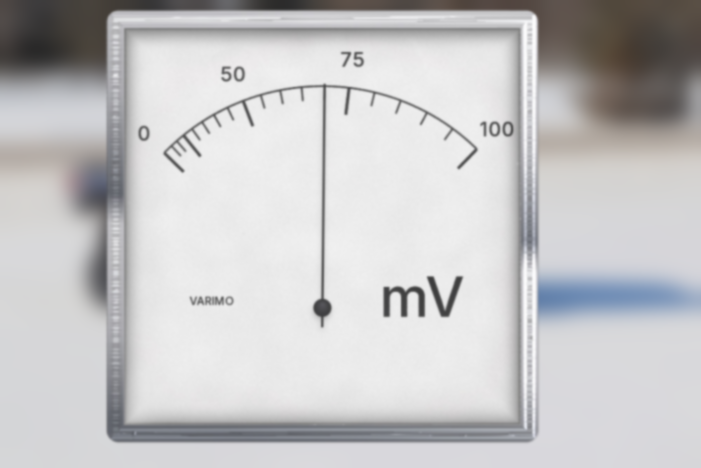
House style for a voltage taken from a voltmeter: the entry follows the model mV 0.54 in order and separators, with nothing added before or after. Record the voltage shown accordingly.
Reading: mV 70
